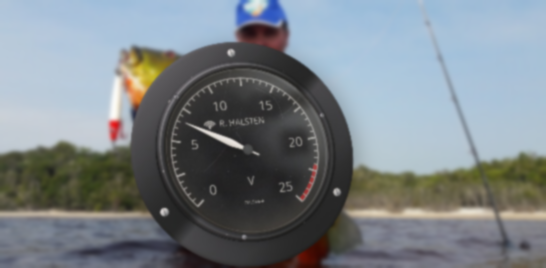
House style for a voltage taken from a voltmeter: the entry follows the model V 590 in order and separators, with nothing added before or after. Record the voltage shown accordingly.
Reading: V 6.5
